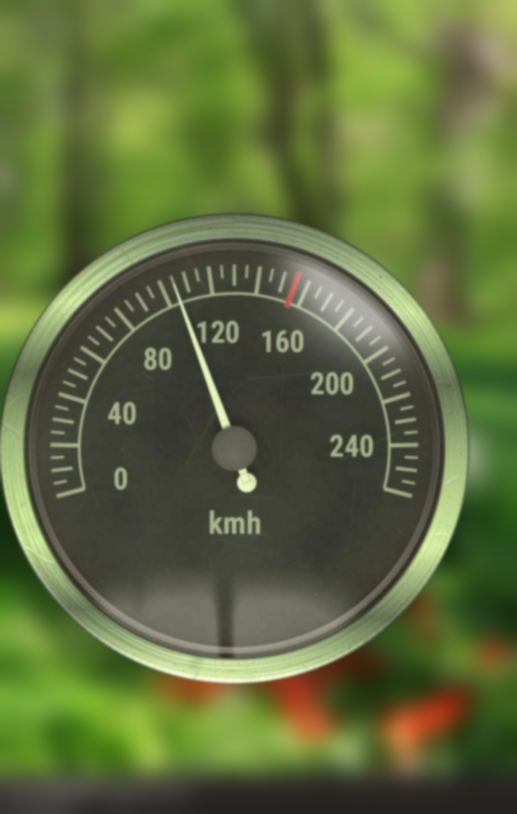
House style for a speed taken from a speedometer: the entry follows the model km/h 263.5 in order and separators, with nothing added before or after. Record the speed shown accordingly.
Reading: km/h 105
